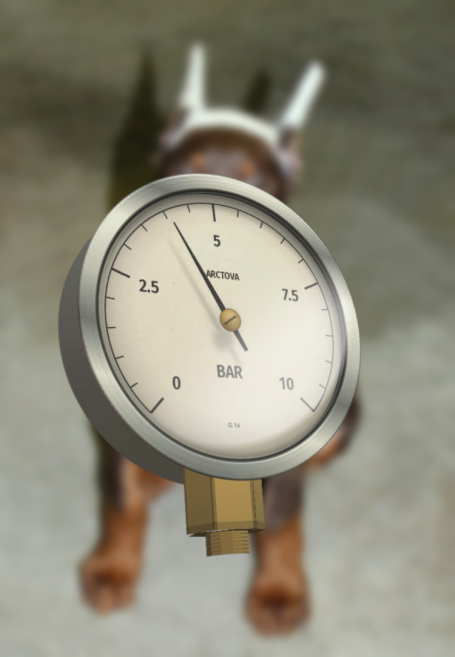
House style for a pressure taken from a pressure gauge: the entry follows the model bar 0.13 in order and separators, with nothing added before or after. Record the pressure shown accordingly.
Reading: bar 4
